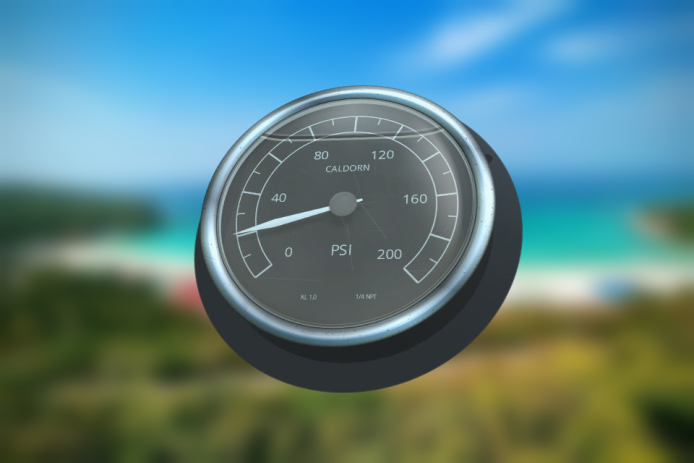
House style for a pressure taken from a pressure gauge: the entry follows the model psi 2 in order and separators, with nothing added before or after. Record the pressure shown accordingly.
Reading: psi 20
